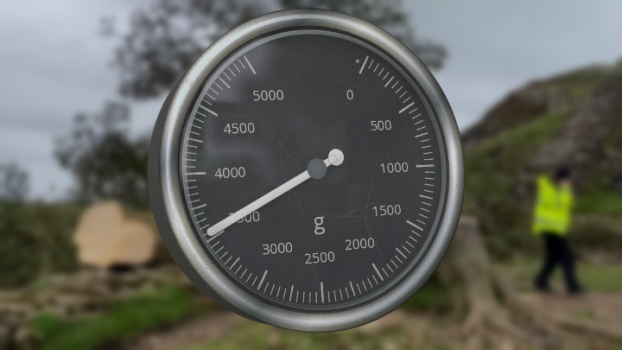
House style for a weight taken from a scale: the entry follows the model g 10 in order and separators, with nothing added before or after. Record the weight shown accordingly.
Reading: g 3550
